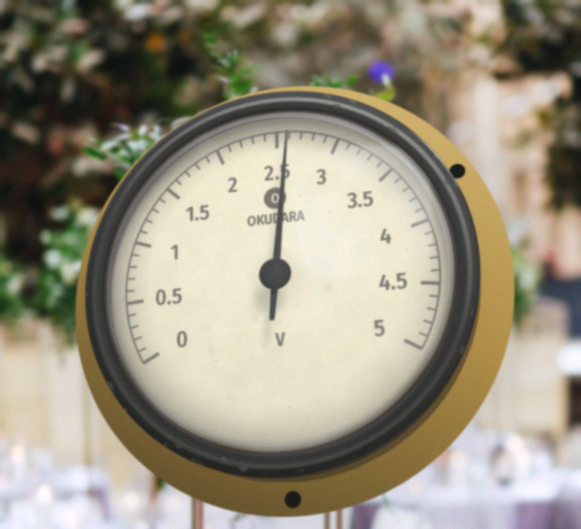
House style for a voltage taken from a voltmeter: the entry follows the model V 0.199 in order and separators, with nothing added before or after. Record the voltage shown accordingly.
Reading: V 2.6
